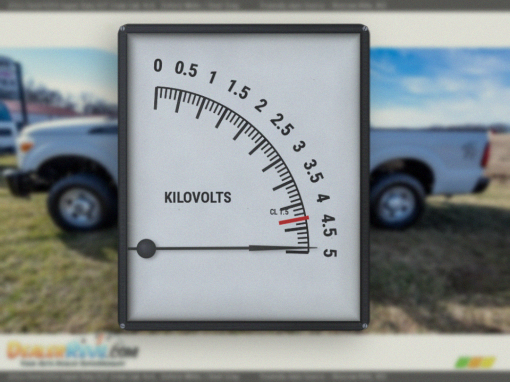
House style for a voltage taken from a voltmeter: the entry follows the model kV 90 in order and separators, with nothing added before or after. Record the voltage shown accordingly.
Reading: kV 4.9
